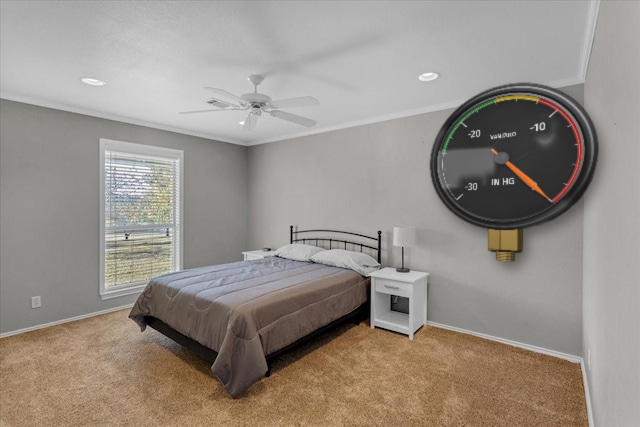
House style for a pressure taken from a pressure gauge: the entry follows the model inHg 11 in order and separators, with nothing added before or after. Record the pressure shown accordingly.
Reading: inHg 0
